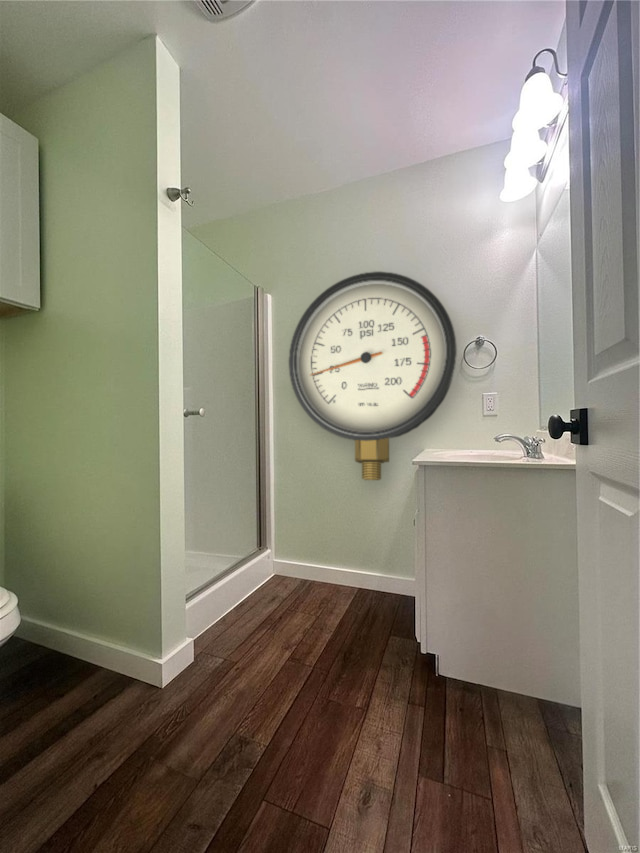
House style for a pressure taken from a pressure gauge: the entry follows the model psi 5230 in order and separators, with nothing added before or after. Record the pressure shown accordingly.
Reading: psi 25
